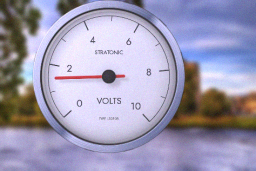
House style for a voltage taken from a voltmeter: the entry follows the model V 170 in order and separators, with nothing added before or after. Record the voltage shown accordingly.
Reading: V 1.5
